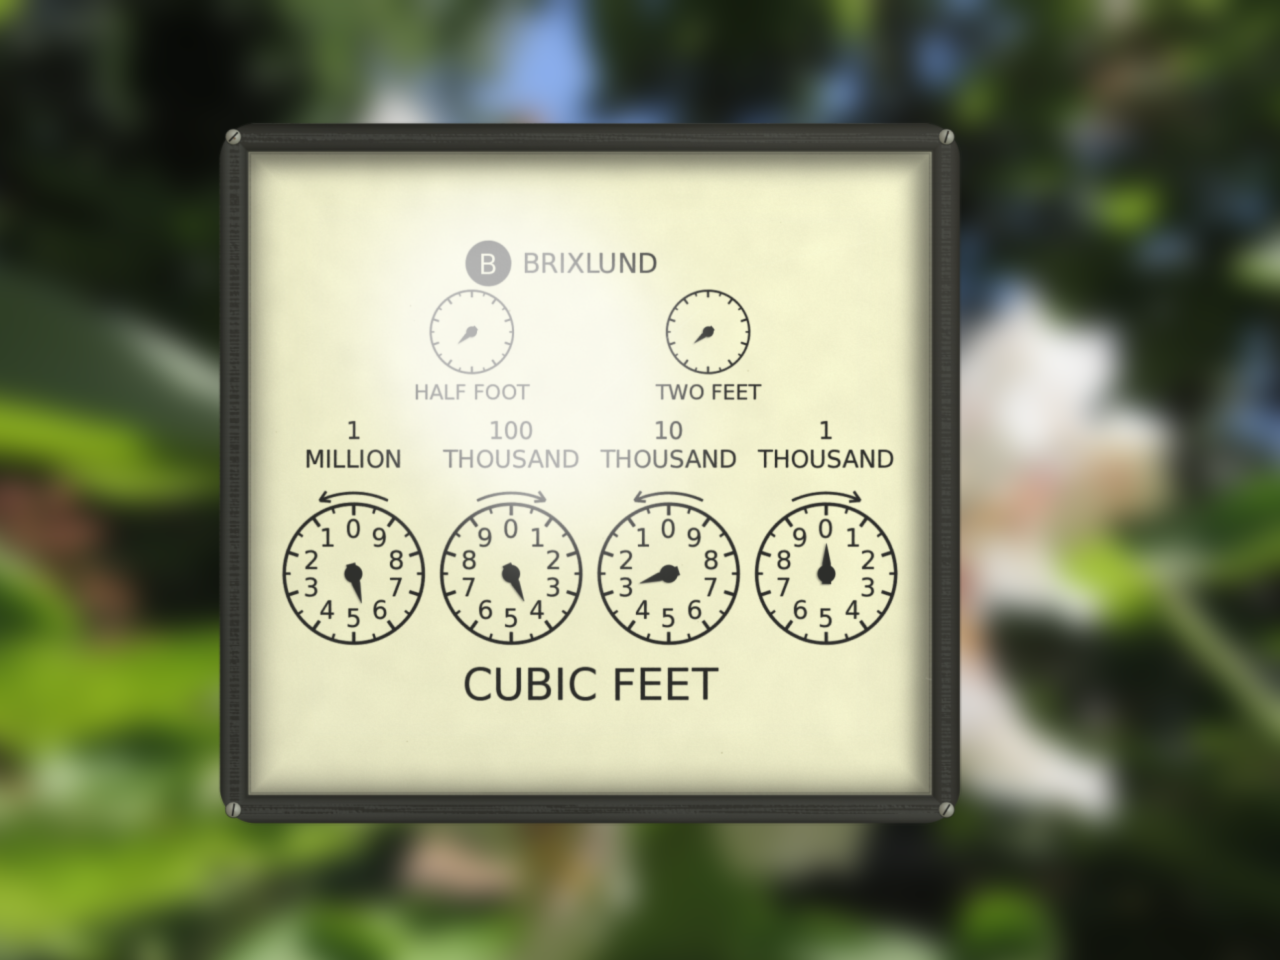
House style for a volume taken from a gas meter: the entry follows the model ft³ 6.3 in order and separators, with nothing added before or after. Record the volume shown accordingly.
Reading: ft³ 543000
